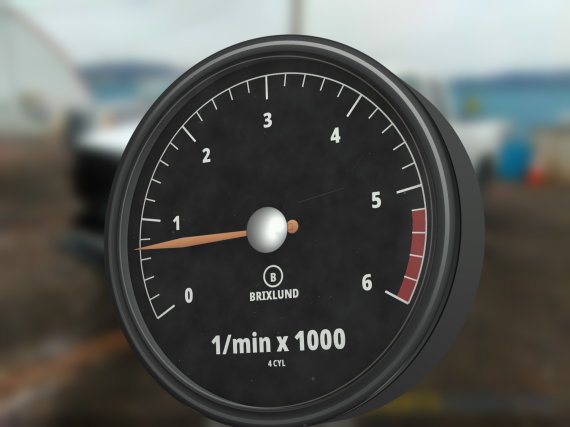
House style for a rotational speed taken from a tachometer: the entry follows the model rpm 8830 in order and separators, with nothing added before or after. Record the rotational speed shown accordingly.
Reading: rpm 700
